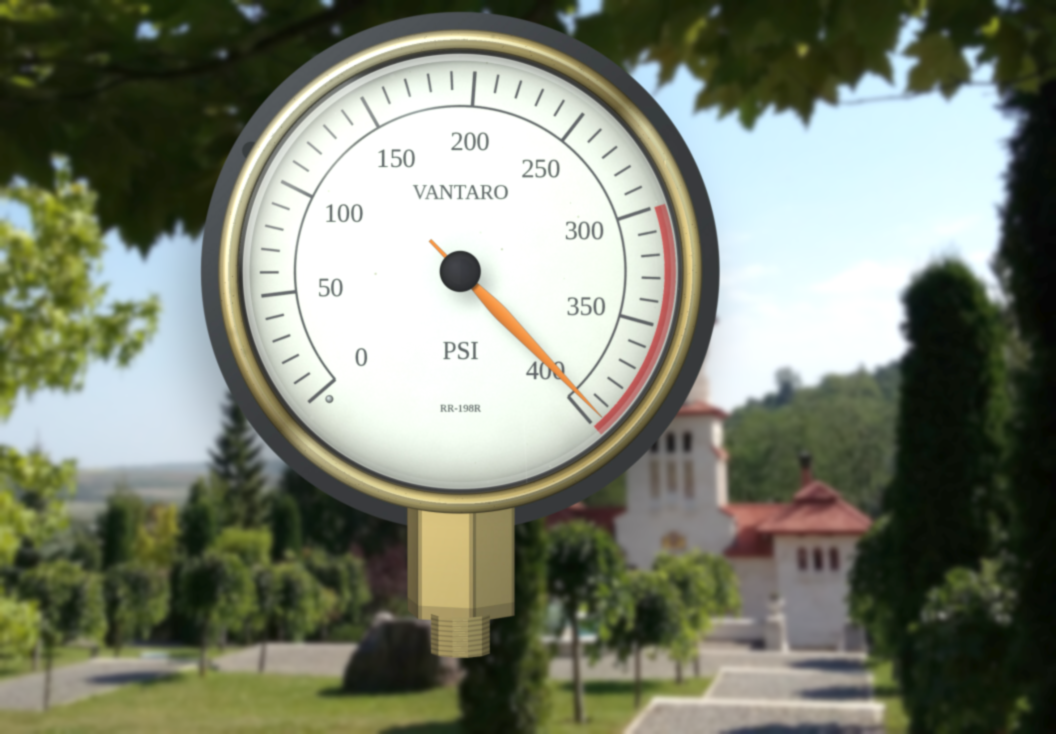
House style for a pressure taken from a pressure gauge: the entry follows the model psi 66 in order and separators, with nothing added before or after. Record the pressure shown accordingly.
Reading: psi 395
